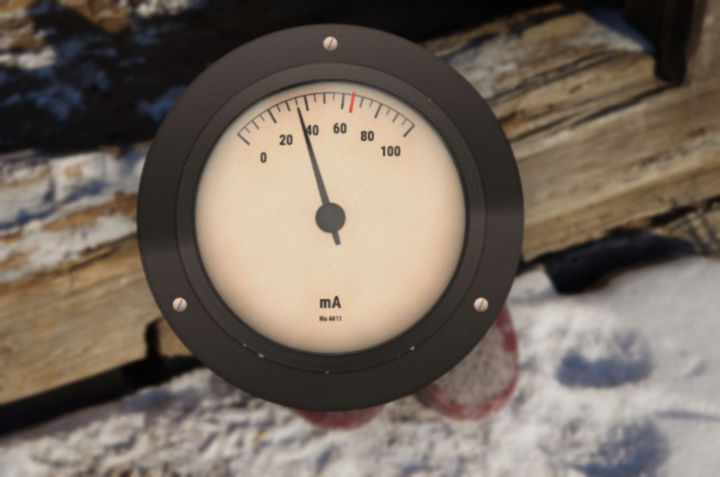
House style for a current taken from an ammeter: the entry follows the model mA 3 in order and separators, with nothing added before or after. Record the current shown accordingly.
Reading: mA 35
